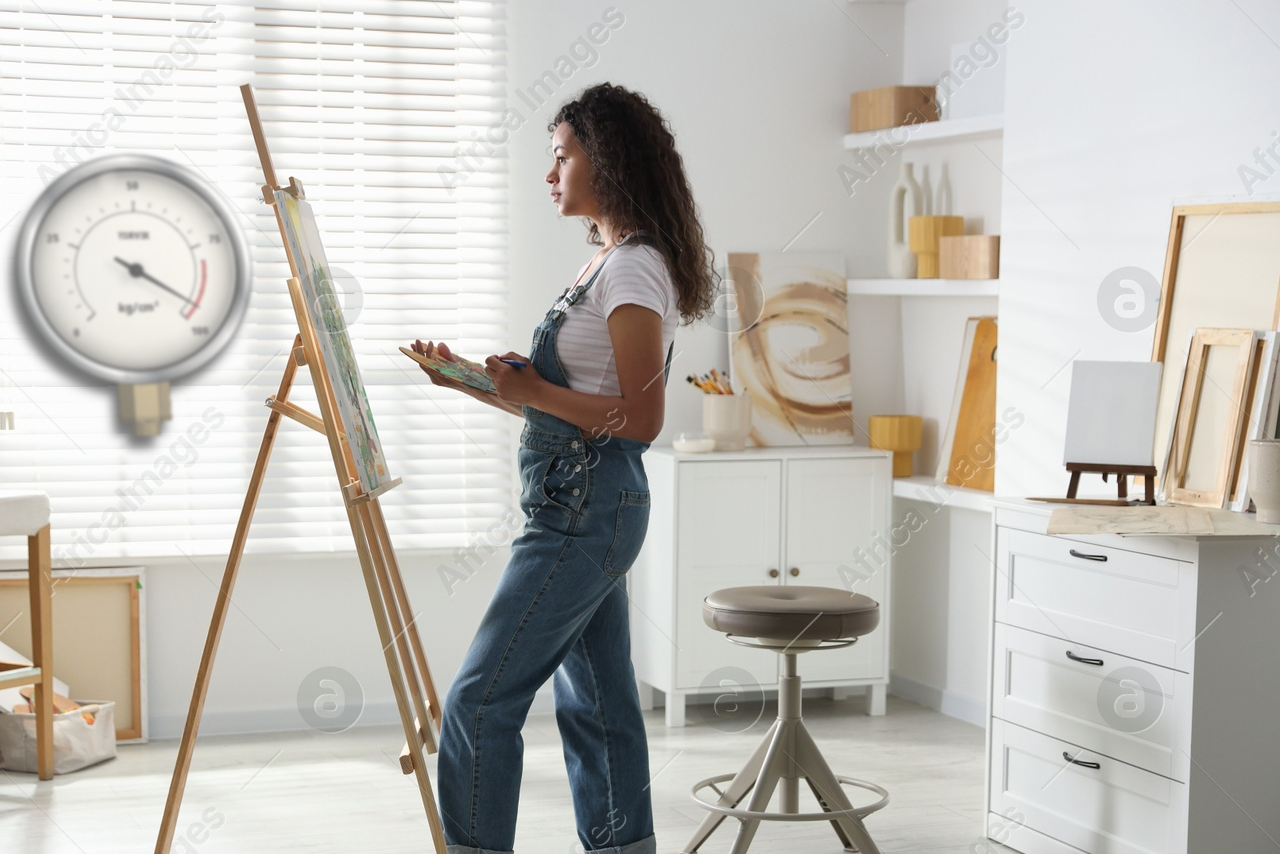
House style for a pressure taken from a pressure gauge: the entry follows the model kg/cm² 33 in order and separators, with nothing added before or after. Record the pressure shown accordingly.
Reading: kg/cm² 95
